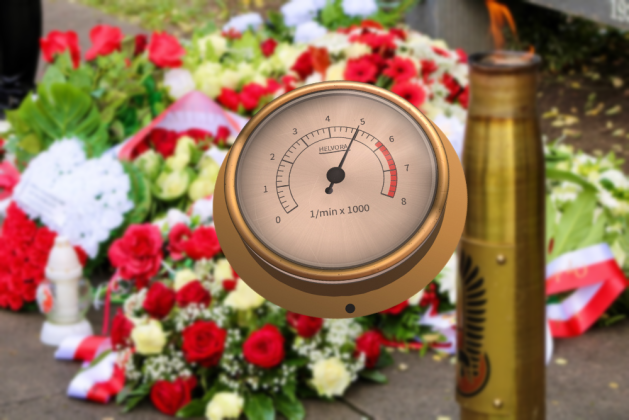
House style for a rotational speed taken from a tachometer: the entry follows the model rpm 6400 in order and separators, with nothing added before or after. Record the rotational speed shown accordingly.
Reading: rpm 5000
